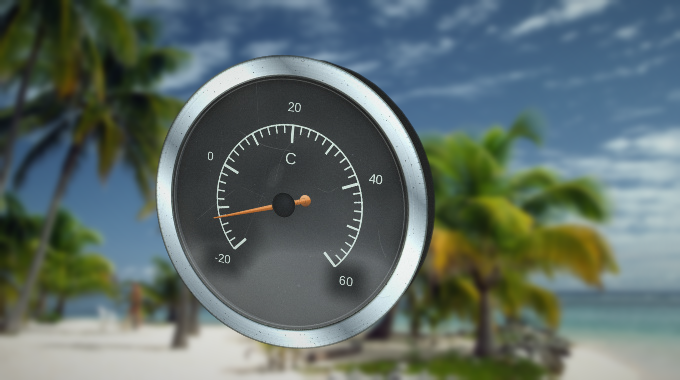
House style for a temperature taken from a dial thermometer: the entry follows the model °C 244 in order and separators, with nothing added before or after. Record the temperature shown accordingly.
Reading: °C -12
